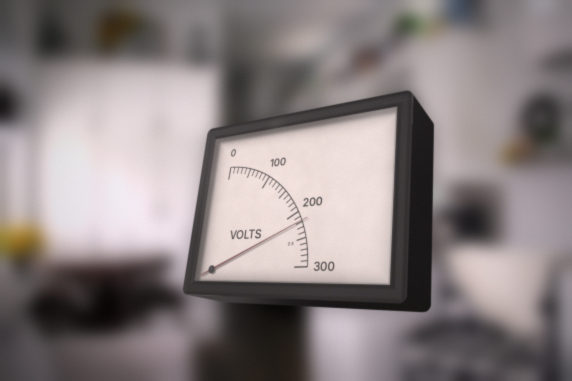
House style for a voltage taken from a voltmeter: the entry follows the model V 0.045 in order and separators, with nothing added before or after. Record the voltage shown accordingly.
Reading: V 220
